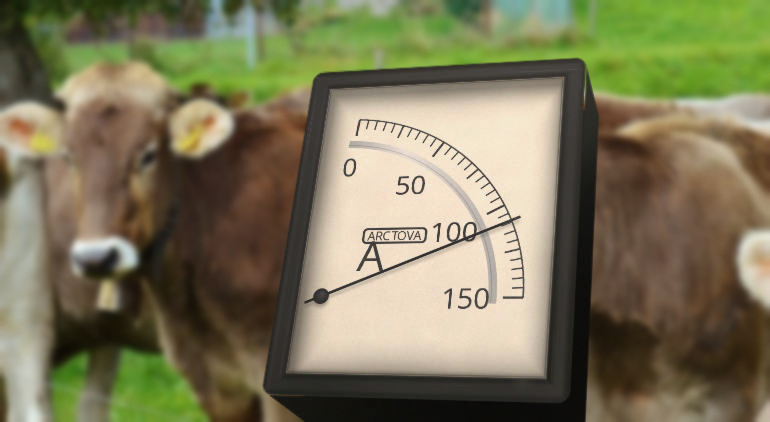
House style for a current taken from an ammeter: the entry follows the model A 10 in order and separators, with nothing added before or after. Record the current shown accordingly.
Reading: A 110
